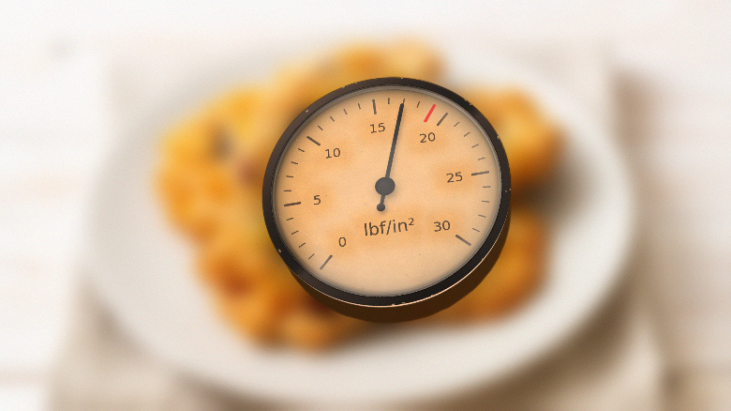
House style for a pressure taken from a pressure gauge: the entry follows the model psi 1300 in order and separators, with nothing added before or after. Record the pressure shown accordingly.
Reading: psi 17
